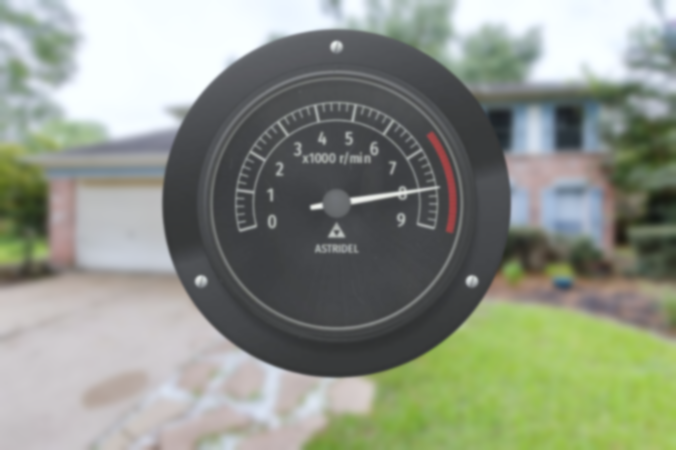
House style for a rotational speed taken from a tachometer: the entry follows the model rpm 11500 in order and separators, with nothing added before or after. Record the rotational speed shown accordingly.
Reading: rpm 8000
